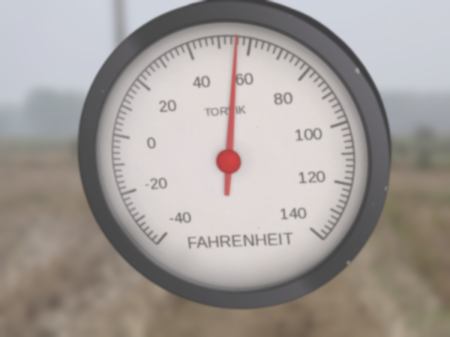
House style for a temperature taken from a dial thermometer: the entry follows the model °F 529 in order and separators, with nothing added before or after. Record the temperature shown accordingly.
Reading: °F 56
